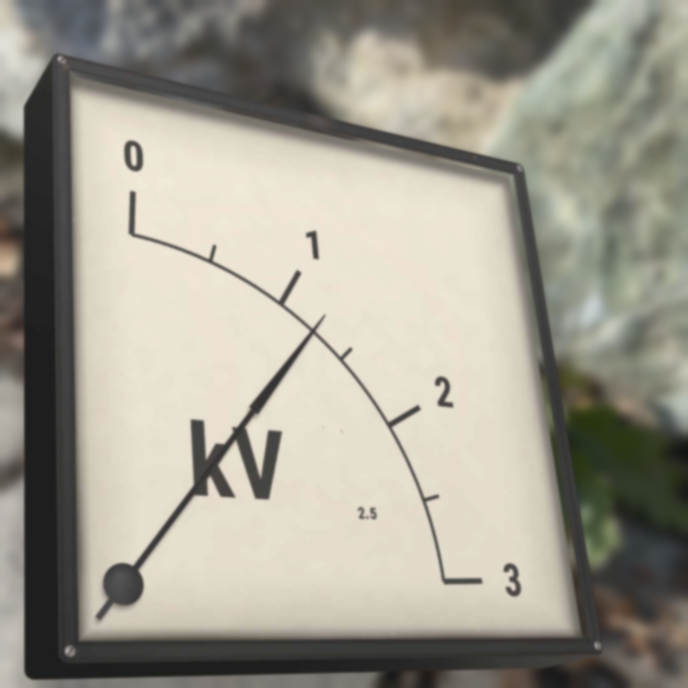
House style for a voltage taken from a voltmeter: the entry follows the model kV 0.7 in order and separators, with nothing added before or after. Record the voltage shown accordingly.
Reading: kV 1.25
